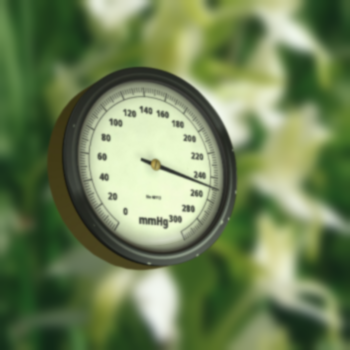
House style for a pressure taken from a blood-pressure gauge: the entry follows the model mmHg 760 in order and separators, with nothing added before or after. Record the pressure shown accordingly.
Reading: mmHg 250
